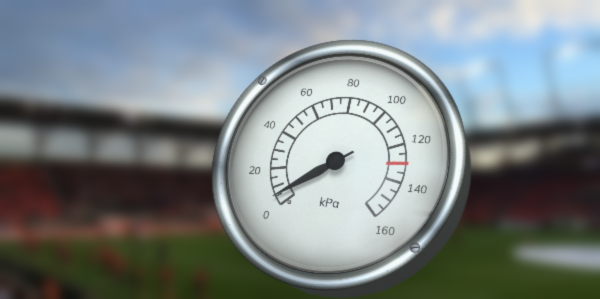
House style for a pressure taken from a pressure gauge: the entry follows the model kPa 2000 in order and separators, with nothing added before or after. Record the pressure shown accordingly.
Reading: kPa 5
